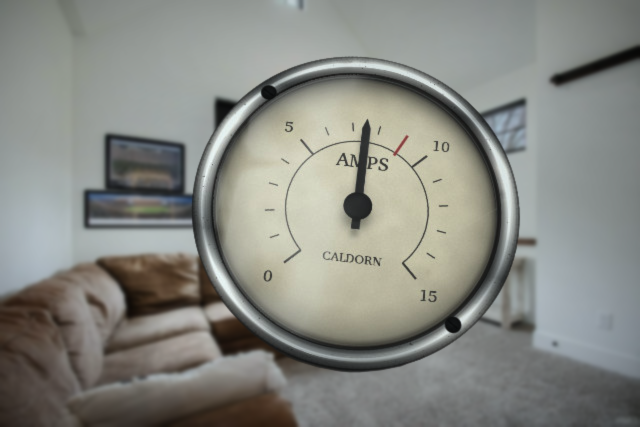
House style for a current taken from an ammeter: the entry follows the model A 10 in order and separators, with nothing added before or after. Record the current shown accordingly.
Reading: A 7.5
